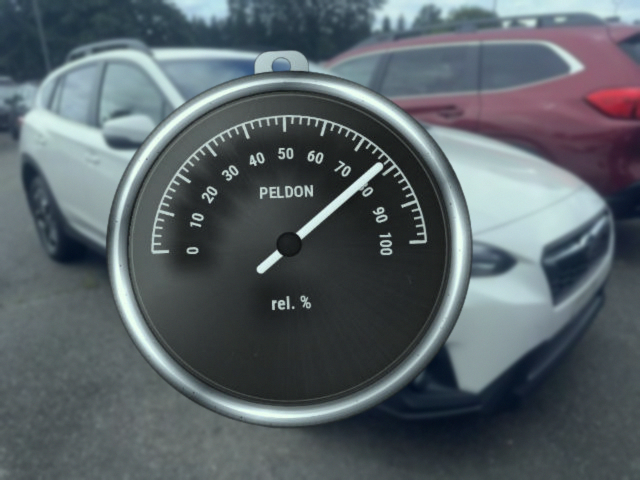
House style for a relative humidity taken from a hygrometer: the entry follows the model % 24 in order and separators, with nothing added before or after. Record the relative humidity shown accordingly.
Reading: % 78
